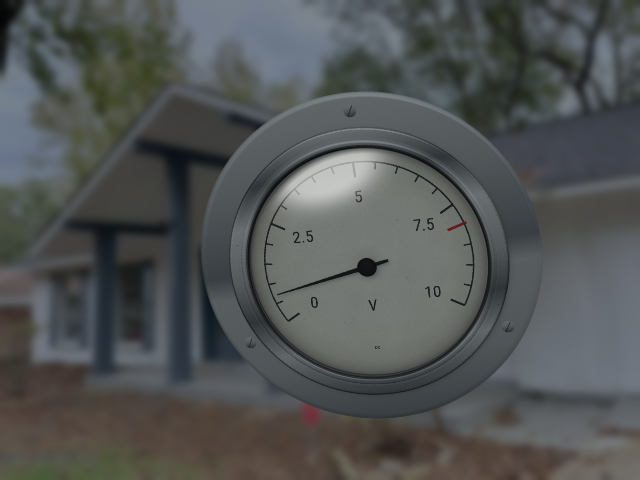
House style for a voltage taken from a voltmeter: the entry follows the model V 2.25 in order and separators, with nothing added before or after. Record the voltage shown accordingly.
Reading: V 0.75
